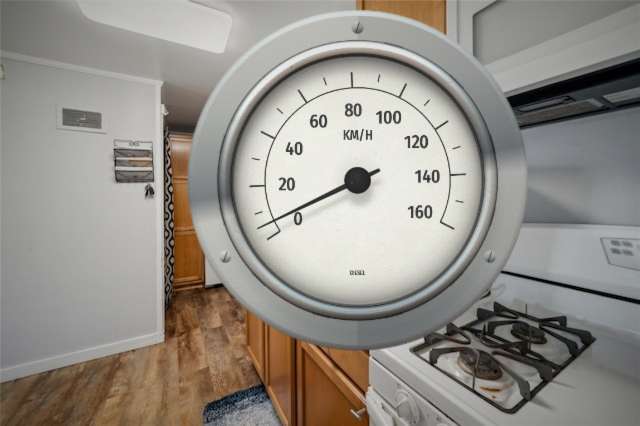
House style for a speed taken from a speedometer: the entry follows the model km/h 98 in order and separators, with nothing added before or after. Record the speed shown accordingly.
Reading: km/h 5
